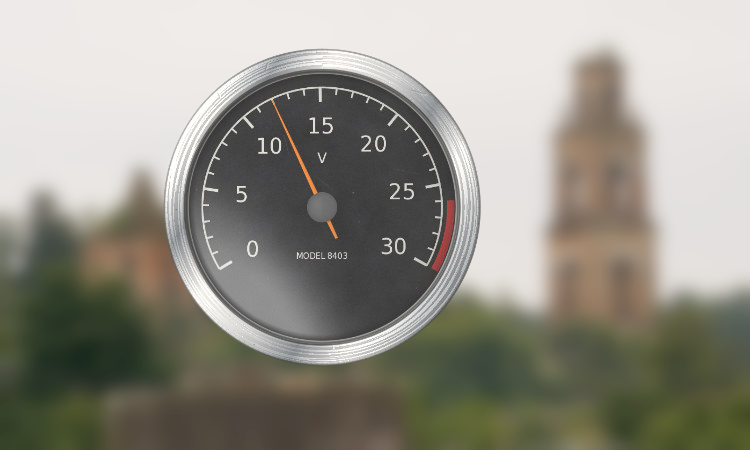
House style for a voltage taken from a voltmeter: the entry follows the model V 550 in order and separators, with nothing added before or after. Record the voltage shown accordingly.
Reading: V 12
